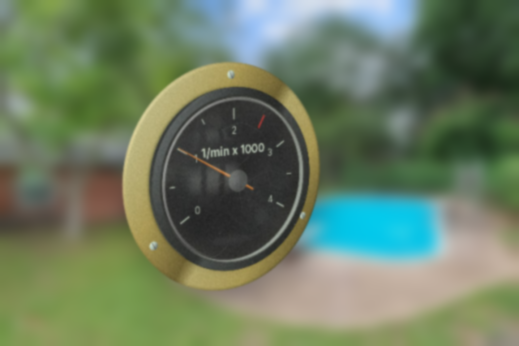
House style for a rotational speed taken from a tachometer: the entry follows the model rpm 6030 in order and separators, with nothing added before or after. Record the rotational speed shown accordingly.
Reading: rpm 1000
